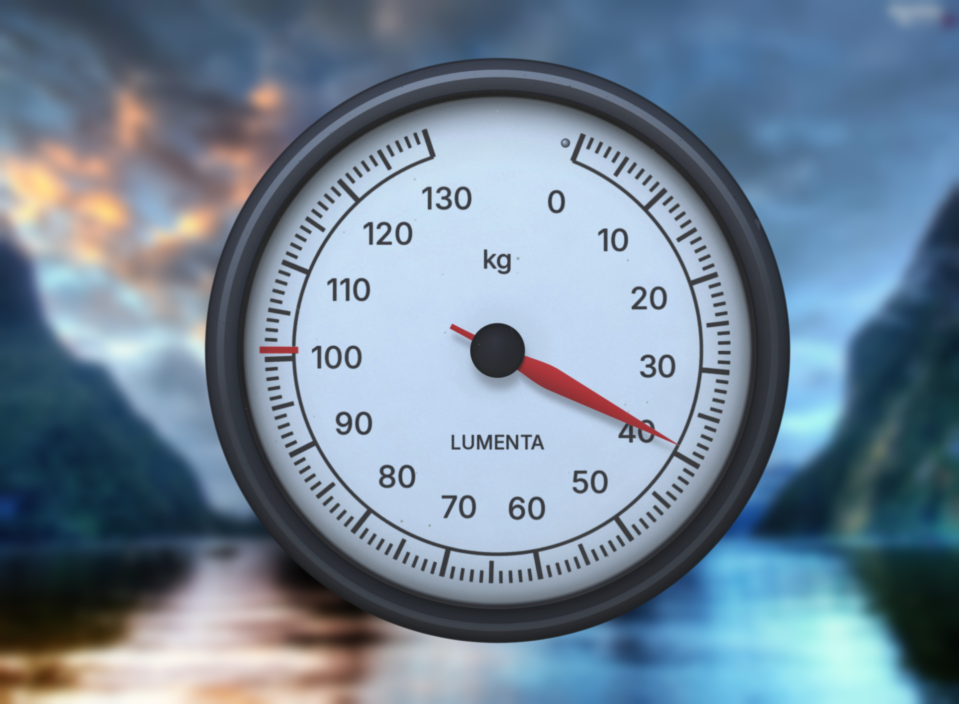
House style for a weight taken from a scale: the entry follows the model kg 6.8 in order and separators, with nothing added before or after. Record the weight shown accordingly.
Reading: kg 39
